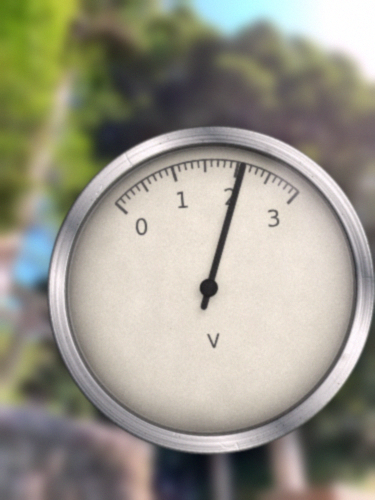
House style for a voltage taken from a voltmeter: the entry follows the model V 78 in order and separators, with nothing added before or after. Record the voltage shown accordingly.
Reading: V 2.1
